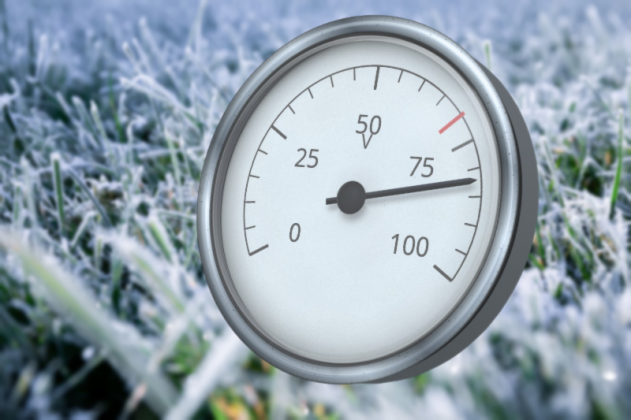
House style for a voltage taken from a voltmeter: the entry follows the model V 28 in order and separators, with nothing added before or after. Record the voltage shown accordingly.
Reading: V 82.5
